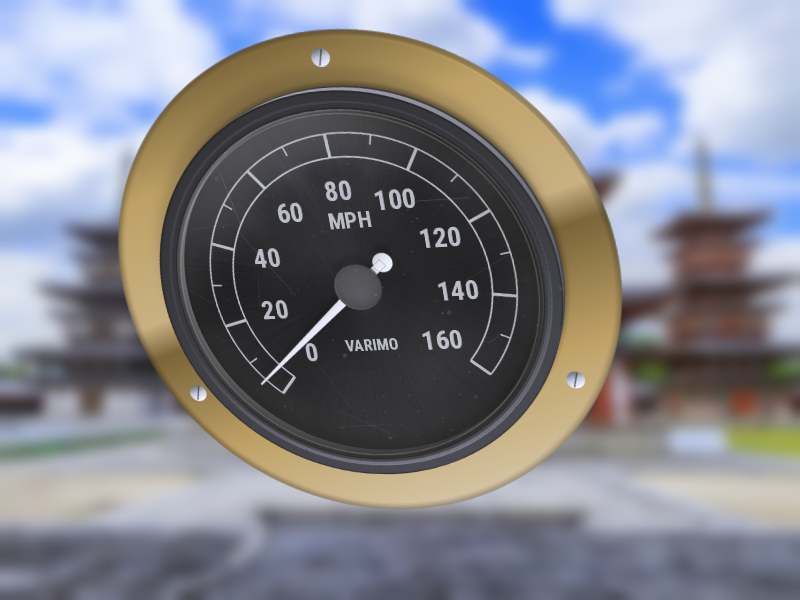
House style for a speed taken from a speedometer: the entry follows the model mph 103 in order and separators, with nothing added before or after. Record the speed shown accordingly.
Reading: mph 5
